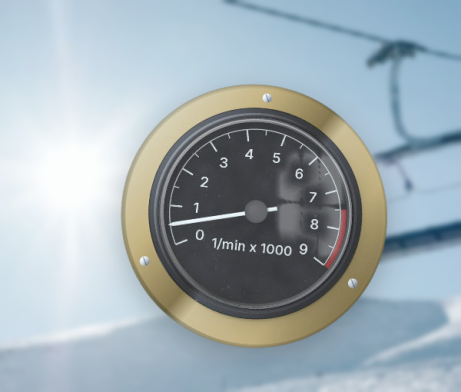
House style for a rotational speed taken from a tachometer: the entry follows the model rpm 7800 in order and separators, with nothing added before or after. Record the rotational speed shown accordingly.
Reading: rpm 500
